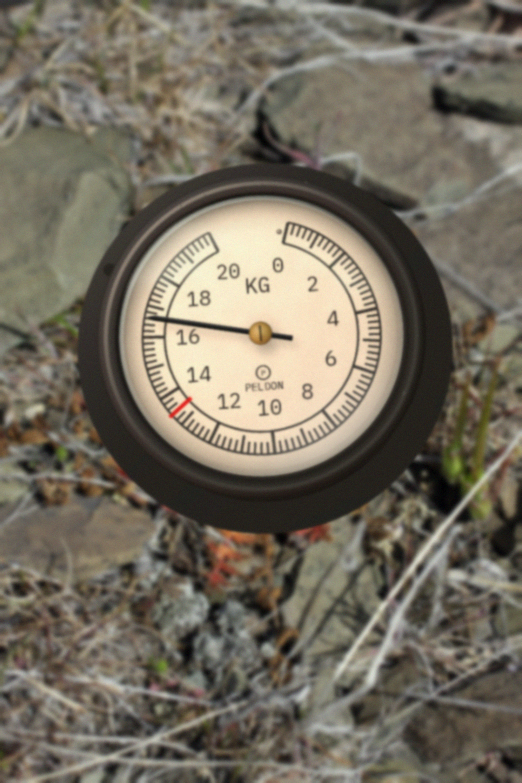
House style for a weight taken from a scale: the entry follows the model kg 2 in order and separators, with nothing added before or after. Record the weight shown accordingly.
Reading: kg 16.6
